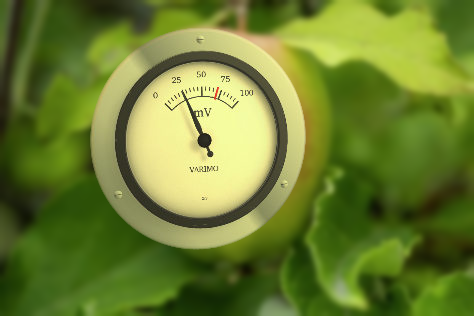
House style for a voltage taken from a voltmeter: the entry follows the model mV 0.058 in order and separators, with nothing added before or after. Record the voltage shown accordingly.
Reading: mV 25
